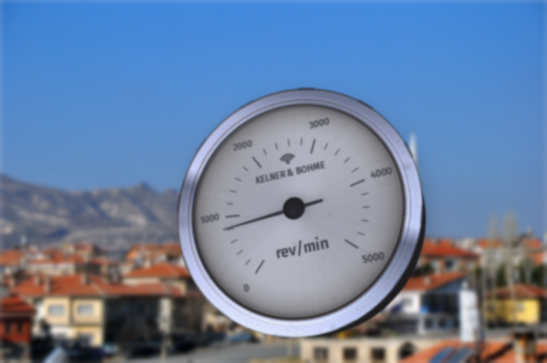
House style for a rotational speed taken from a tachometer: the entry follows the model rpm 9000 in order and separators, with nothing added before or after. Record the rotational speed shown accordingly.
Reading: rpm 800
